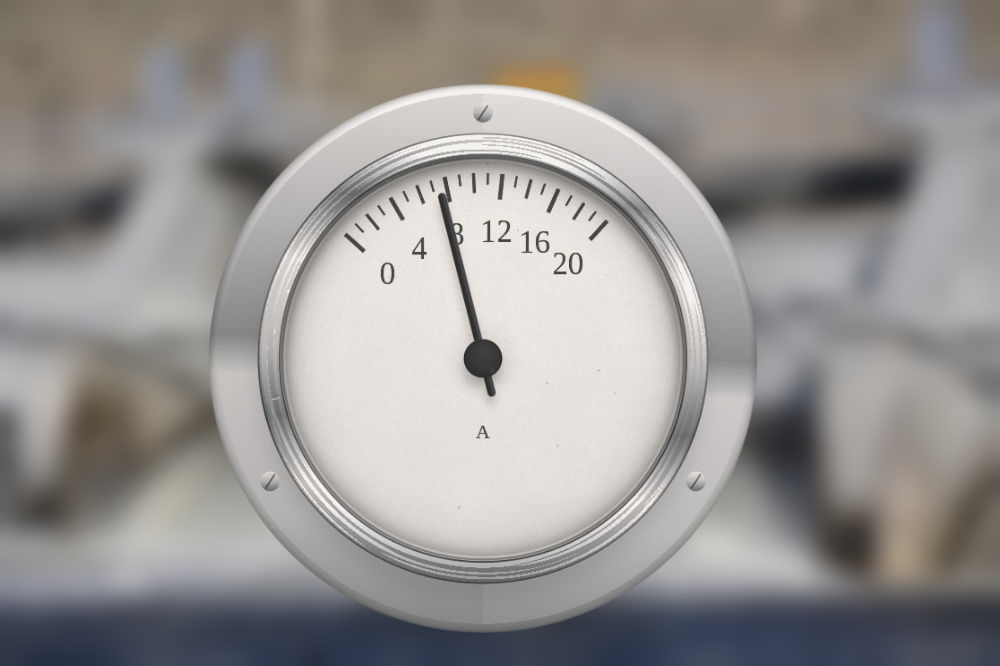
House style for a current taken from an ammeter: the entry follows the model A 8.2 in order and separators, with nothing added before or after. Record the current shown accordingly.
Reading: A 7.5
